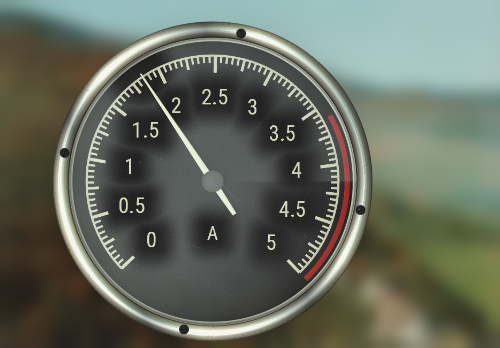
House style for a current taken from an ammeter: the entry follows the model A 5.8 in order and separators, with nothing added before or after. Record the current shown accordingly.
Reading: A 1.85
